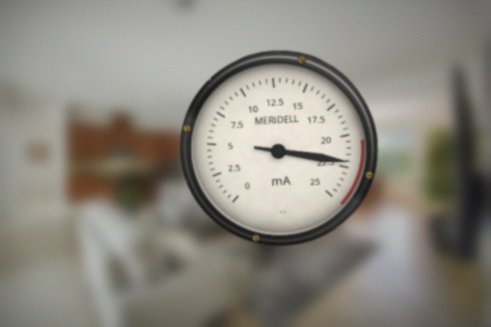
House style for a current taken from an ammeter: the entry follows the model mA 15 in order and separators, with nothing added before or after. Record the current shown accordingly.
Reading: mA 22
